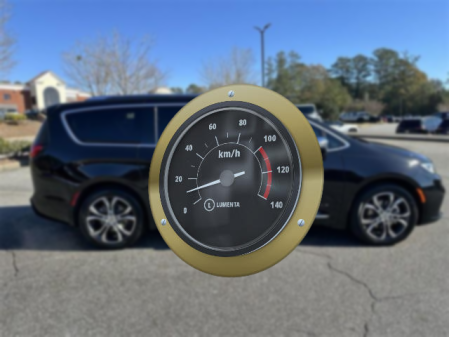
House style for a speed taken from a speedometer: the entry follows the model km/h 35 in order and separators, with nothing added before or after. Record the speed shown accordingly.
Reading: km/h 10
